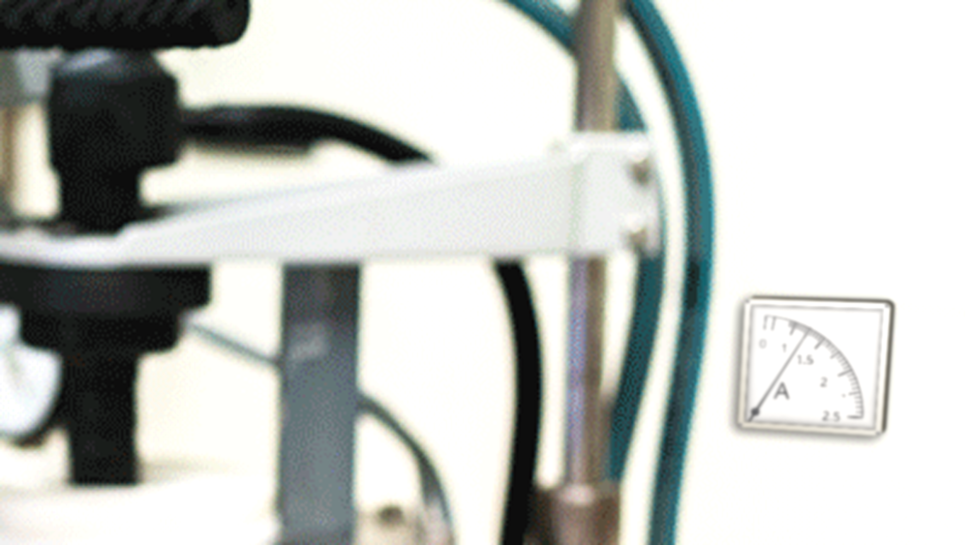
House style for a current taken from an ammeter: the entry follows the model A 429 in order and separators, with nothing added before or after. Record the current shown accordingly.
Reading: A 1.25
